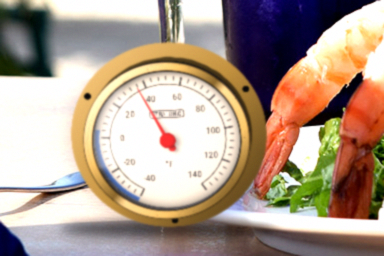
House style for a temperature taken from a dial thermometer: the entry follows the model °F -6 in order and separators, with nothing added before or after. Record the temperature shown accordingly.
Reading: °F 36
